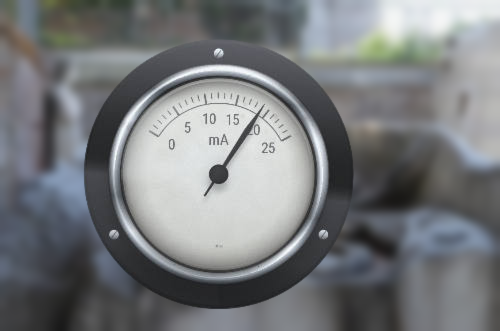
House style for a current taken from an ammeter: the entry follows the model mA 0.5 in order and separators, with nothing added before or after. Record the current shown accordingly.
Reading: mA 19
